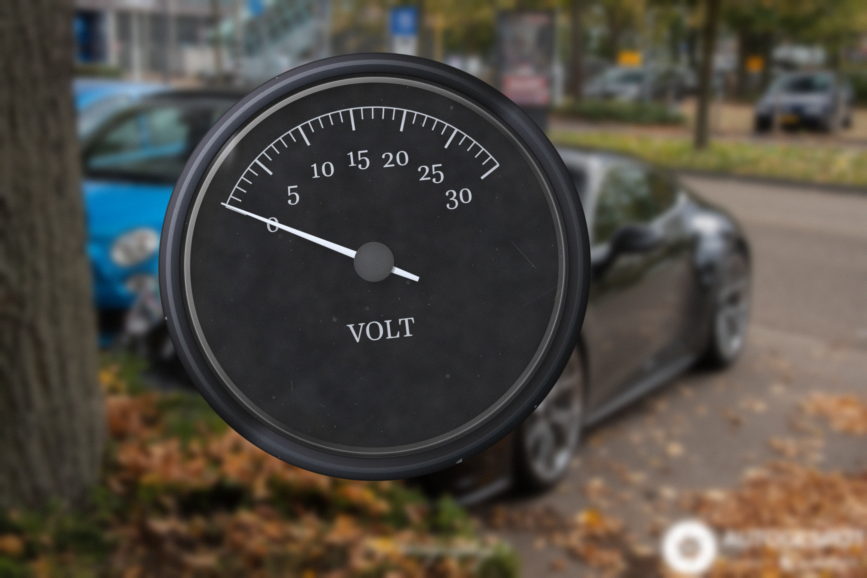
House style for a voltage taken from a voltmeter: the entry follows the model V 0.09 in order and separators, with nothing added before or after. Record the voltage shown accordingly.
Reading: V 0
